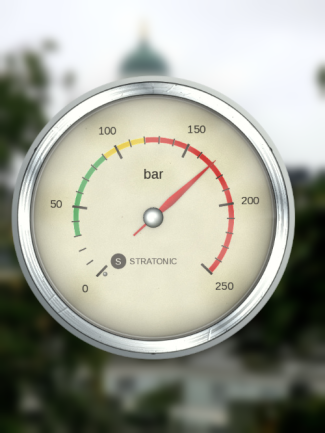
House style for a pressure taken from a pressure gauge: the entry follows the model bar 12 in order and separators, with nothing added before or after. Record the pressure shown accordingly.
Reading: bar 170
